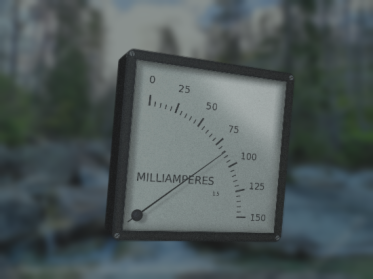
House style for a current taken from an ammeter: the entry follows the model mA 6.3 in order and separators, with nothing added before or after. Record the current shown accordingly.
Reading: mA 85
